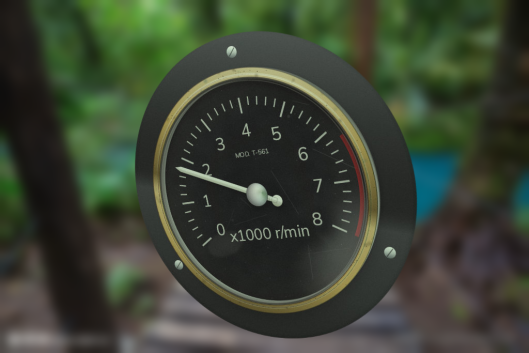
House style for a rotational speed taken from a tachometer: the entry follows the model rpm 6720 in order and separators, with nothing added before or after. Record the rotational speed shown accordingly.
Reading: rpm 1800
